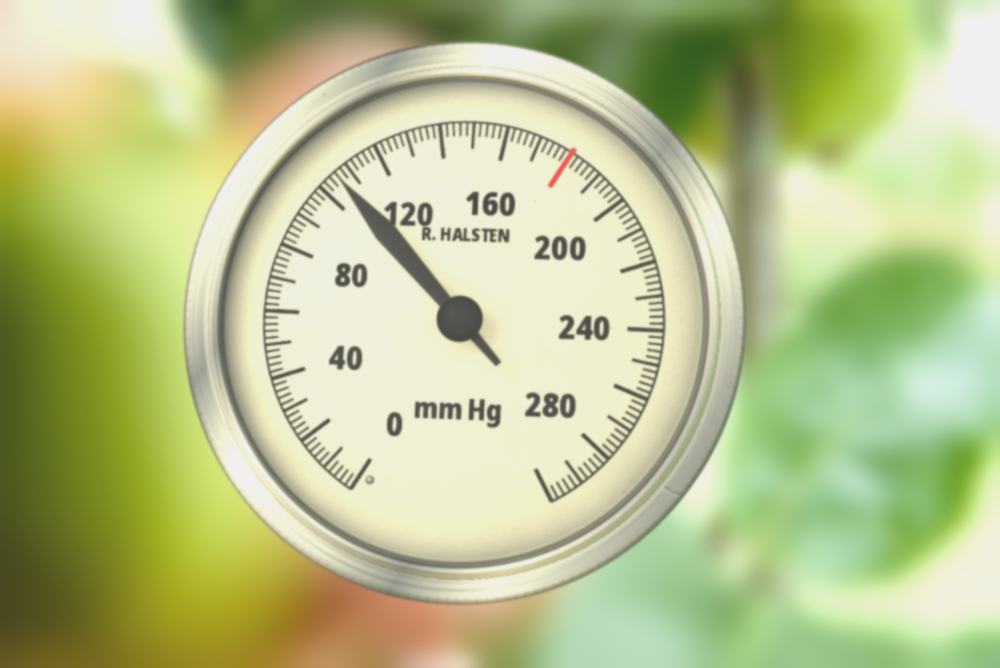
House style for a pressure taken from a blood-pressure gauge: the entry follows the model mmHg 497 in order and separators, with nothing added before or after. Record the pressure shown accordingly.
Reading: mmHg 106
